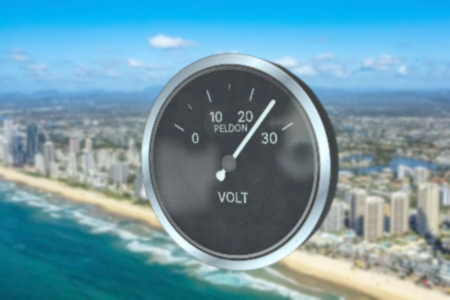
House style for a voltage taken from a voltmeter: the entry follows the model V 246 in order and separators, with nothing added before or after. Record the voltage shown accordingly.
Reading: V 25
